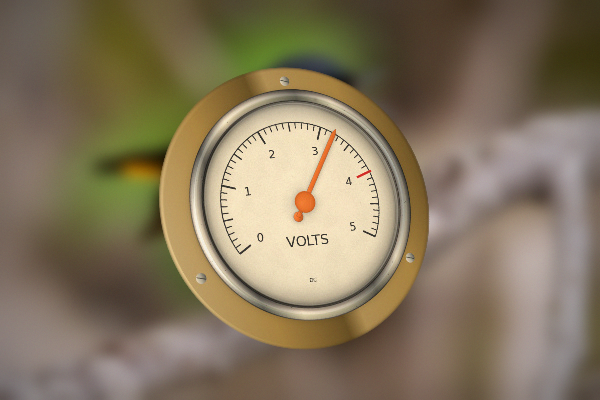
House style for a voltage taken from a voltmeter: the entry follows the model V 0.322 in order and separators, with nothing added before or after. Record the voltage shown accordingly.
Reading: V 3.2
